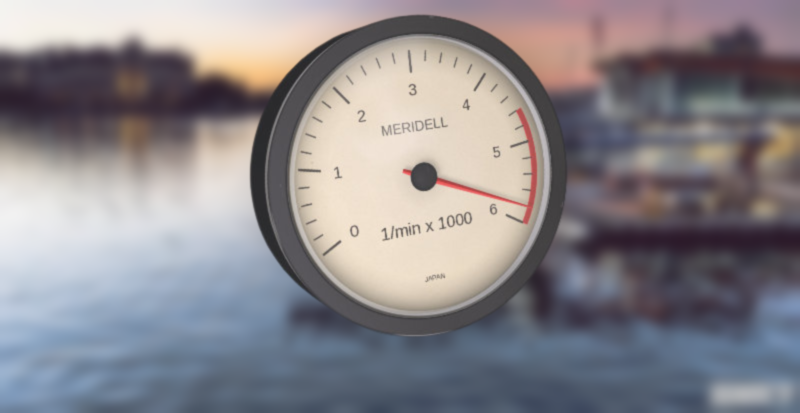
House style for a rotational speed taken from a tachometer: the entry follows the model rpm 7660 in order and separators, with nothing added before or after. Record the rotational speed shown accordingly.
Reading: rpm 5800
